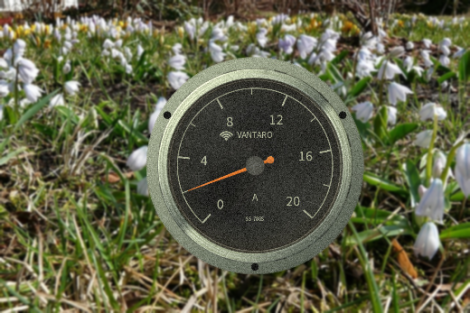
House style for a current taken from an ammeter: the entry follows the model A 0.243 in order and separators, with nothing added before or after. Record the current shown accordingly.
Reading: A 2
